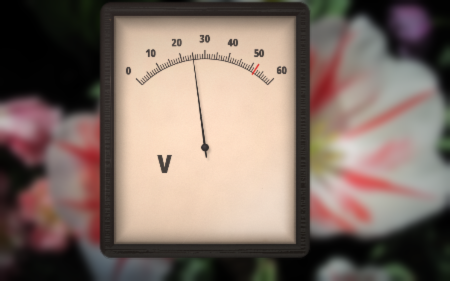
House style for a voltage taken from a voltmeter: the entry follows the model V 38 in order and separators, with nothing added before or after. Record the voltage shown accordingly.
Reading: V 25
